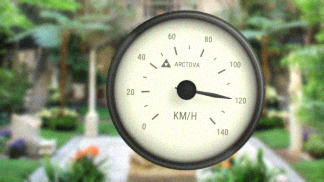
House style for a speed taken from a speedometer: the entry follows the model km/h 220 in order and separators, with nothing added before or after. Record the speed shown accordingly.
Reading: km/h 120
